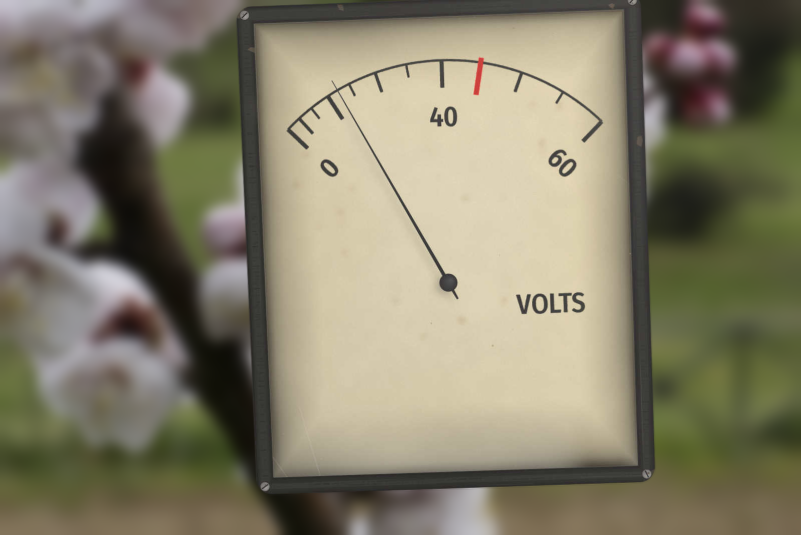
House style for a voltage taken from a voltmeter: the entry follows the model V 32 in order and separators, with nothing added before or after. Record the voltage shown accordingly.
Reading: V 22.5
